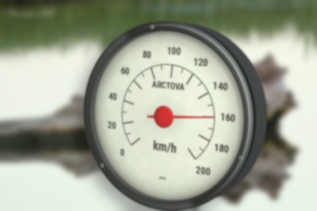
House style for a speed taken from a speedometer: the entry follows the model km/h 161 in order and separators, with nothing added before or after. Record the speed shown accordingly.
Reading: km/h 160
